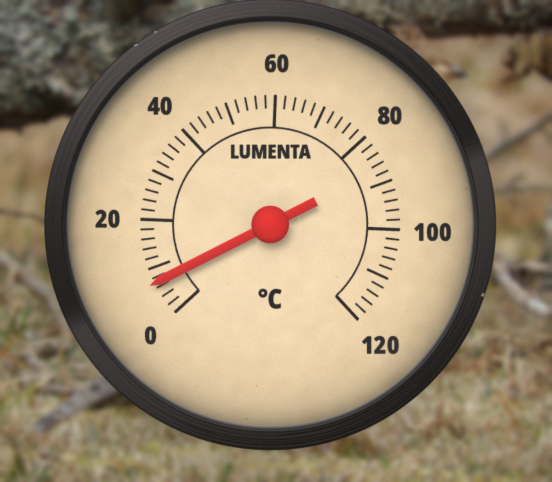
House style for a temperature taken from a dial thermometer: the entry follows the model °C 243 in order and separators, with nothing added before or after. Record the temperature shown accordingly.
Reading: °C 7
